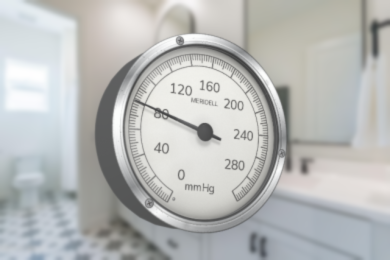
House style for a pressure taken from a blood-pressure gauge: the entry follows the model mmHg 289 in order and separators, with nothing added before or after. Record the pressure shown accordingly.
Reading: mmHg 80
